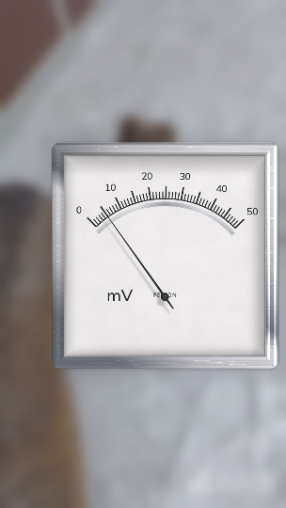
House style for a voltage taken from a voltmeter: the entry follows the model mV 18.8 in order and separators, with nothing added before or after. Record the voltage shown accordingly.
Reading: mV 5
